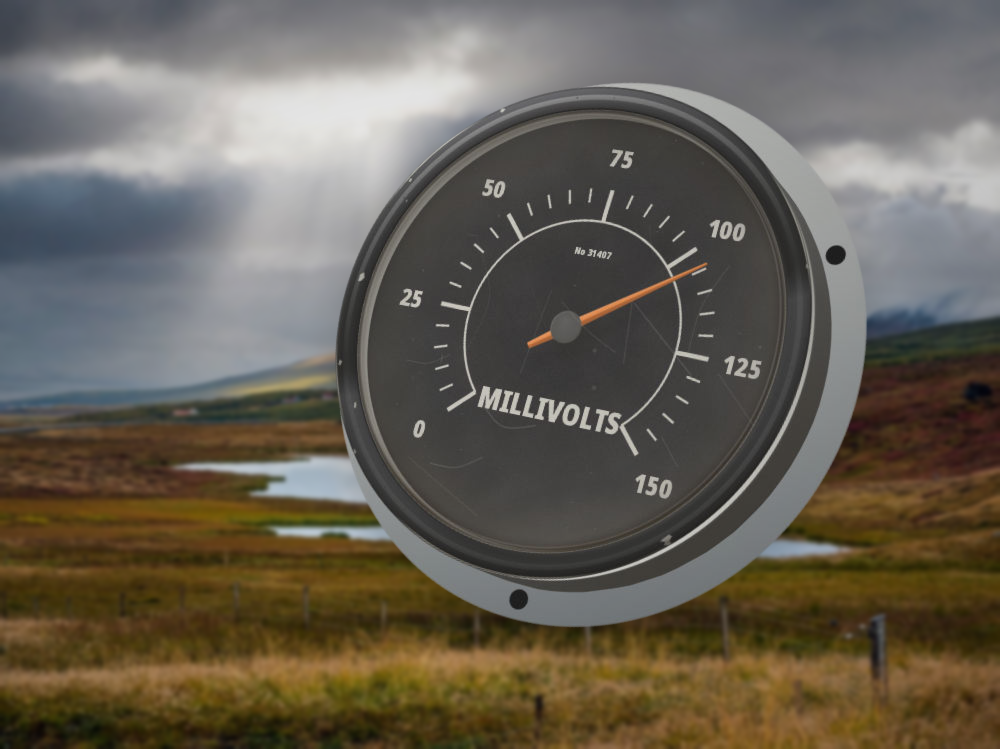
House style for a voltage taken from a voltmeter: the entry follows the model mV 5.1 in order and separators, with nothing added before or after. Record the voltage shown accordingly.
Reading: mV 105
